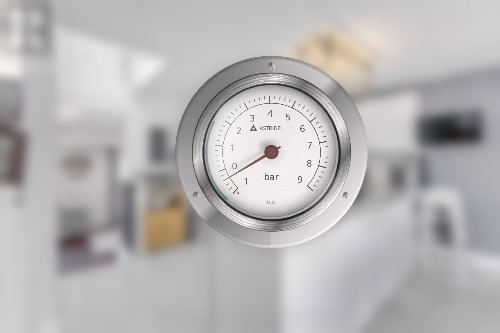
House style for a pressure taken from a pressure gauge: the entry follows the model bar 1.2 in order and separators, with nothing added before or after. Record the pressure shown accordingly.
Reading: bar -0.4
